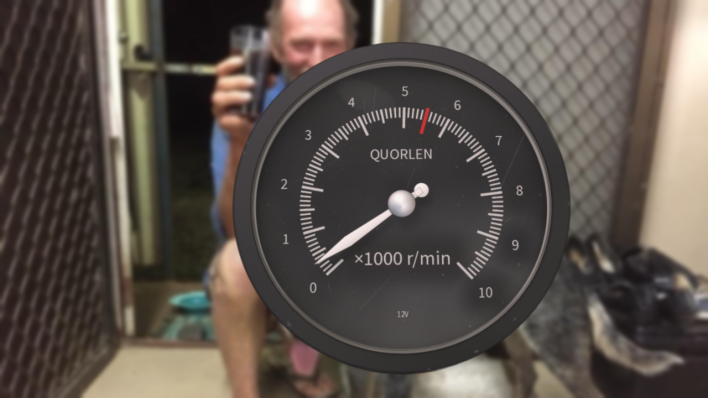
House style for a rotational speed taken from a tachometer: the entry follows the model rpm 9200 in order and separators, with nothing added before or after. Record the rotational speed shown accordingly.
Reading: rpm 300
